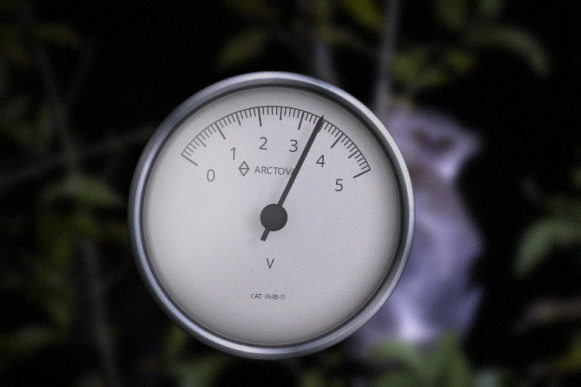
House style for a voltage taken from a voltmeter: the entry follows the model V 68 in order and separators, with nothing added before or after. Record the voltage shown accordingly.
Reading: V 3.4
